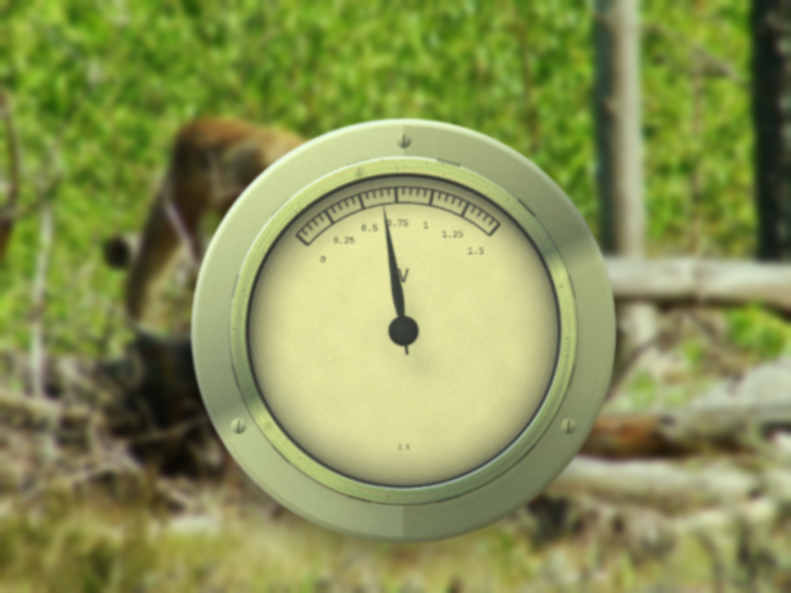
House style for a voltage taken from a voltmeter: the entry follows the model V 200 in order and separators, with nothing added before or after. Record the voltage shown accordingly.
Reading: V 0.65
